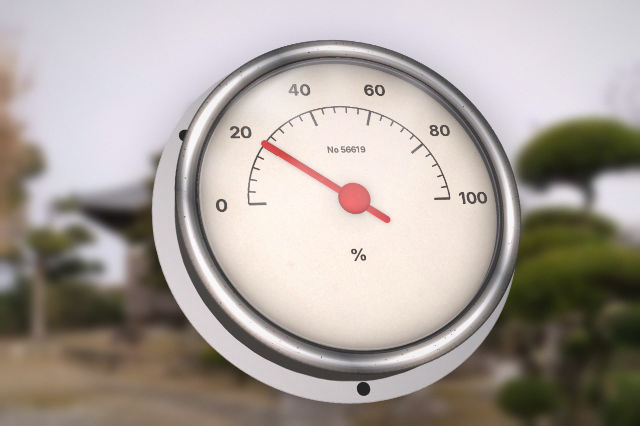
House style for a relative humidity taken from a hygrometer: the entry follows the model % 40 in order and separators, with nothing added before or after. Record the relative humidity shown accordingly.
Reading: % 20
